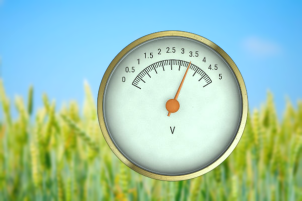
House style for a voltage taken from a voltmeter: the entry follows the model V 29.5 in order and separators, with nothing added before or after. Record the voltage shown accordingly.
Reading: V 3.5
